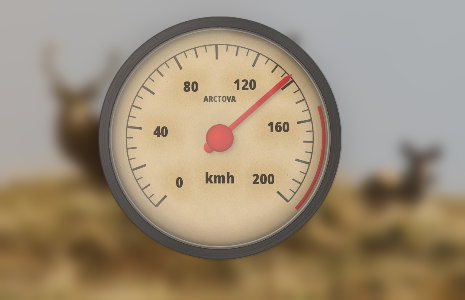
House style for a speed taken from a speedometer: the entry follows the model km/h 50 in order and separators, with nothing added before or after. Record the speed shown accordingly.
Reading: km/h 137.5
